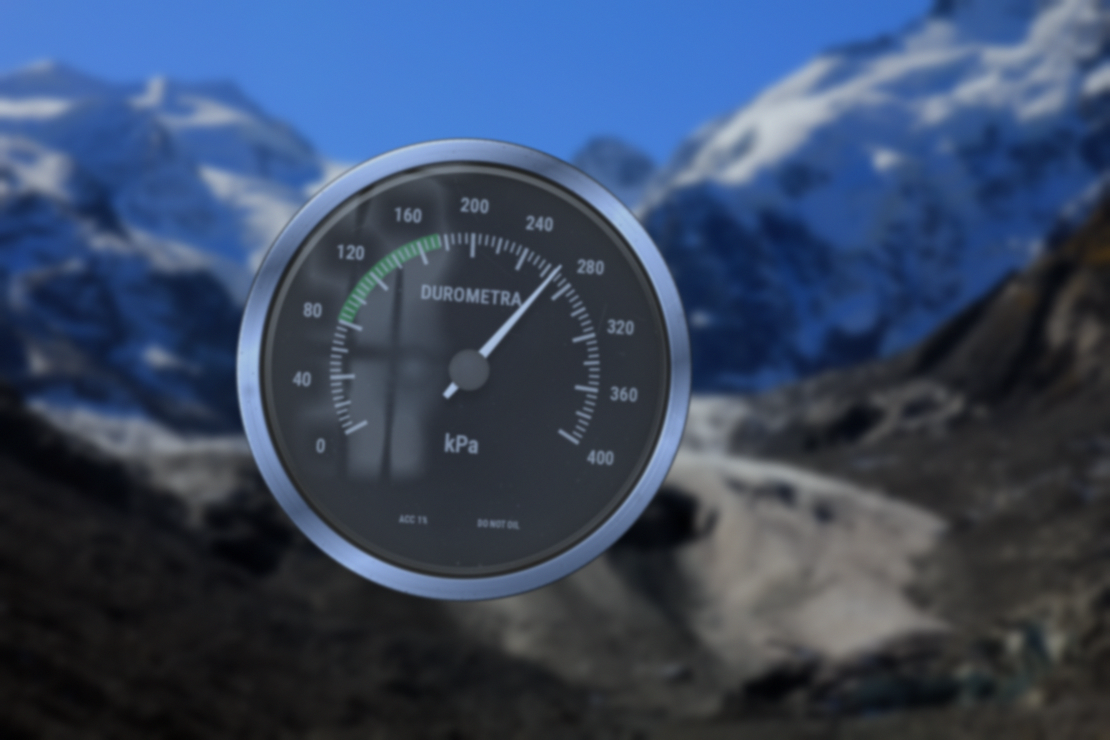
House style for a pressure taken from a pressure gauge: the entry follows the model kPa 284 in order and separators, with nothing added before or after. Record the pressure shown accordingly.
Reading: kPa 265
